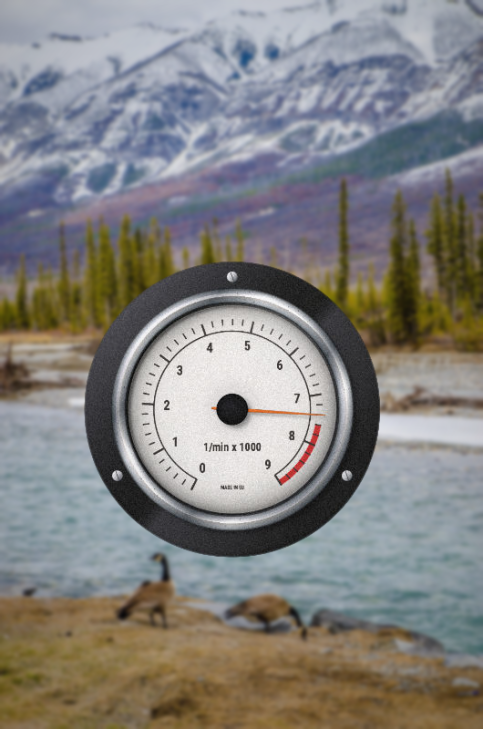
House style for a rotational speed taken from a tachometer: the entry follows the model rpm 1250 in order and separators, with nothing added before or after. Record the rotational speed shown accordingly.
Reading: rpm 7400
